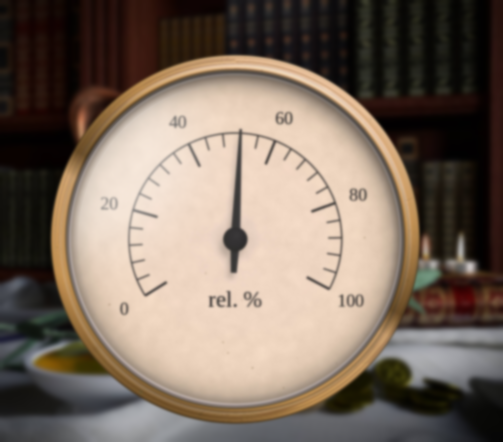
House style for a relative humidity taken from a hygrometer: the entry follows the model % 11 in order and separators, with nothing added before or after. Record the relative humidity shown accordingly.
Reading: % 52
